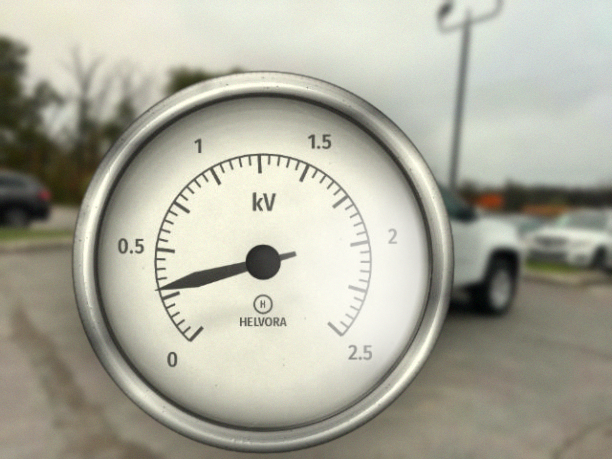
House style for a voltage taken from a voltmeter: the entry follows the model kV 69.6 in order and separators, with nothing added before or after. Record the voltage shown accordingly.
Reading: kV 0.3
